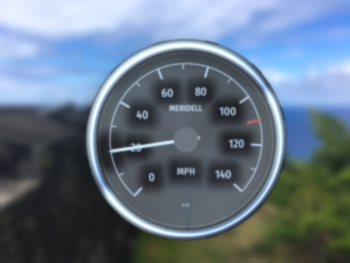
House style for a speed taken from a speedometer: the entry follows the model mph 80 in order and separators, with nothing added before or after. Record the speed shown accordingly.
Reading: mph 20
